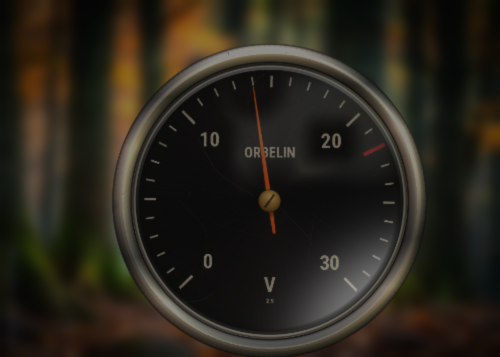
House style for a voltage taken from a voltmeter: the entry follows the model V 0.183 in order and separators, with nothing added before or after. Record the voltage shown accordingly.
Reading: V 14
